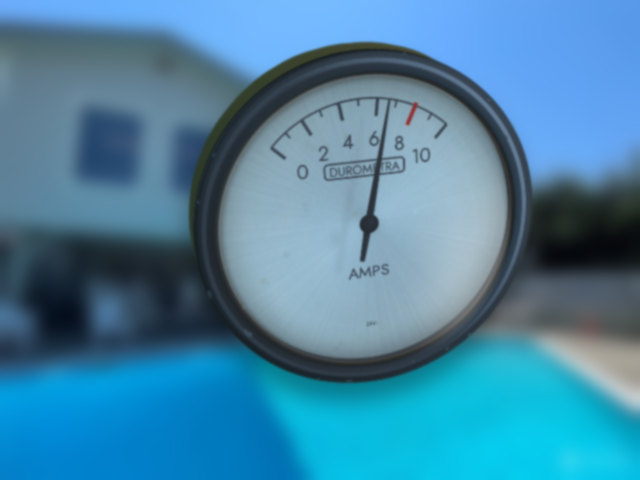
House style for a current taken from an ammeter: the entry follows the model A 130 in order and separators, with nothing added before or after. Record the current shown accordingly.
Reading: A 6.5
